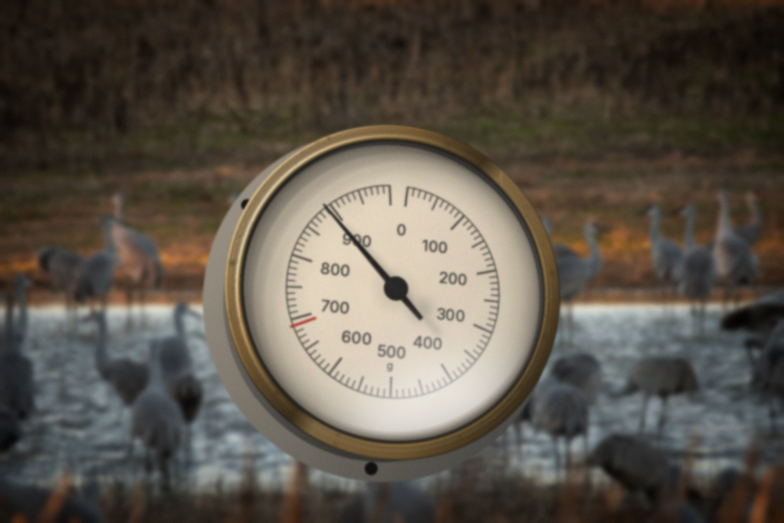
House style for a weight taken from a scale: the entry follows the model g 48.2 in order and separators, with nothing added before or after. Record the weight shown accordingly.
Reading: g 890
